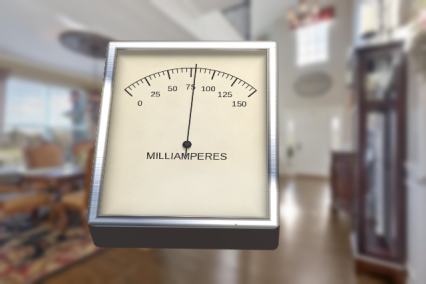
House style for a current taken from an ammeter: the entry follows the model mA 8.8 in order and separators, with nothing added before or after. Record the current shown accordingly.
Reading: mA 80
